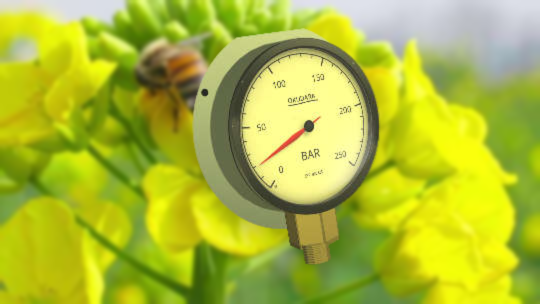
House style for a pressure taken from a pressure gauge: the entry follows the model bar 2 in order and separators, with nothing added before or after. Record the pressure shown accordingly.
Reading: bar 20
